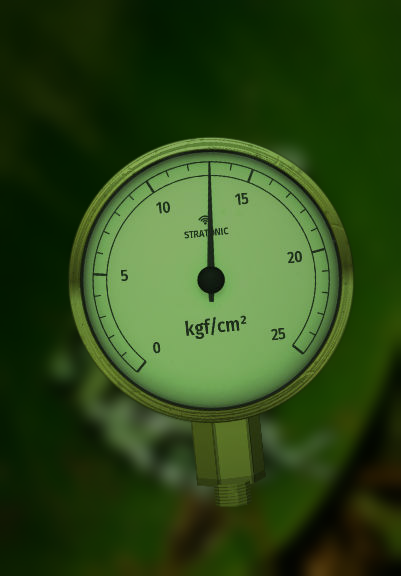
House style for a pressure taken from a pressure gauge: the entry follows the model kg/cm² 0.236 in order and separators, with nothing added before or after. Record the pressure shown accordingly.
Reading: kg/cm² 13
